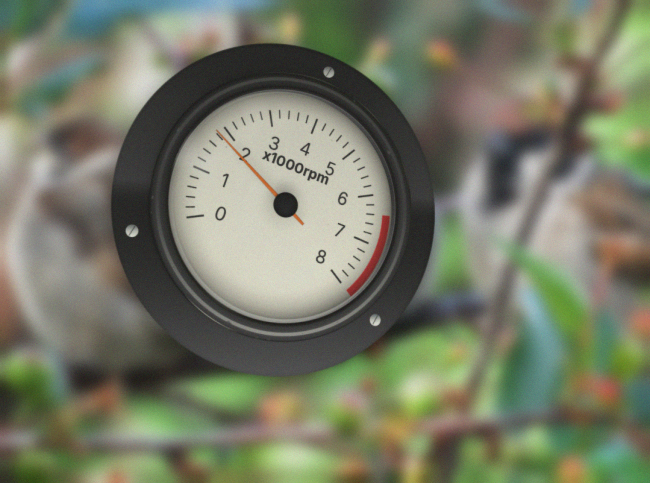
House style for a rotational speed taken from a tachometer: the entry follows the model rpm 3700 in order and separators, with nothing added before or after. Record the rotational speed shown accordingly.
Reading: rpm 1800
